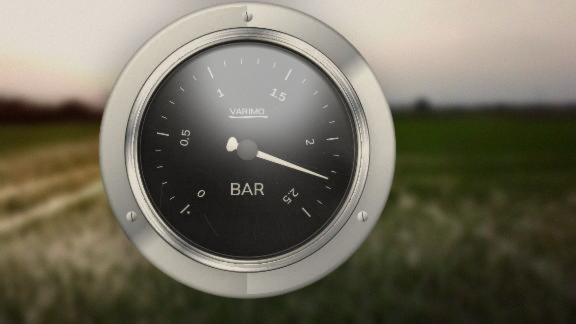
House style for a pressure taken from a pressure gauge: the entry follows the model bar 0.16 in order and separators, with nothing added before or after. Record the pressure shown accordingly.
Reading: bar 2.25
